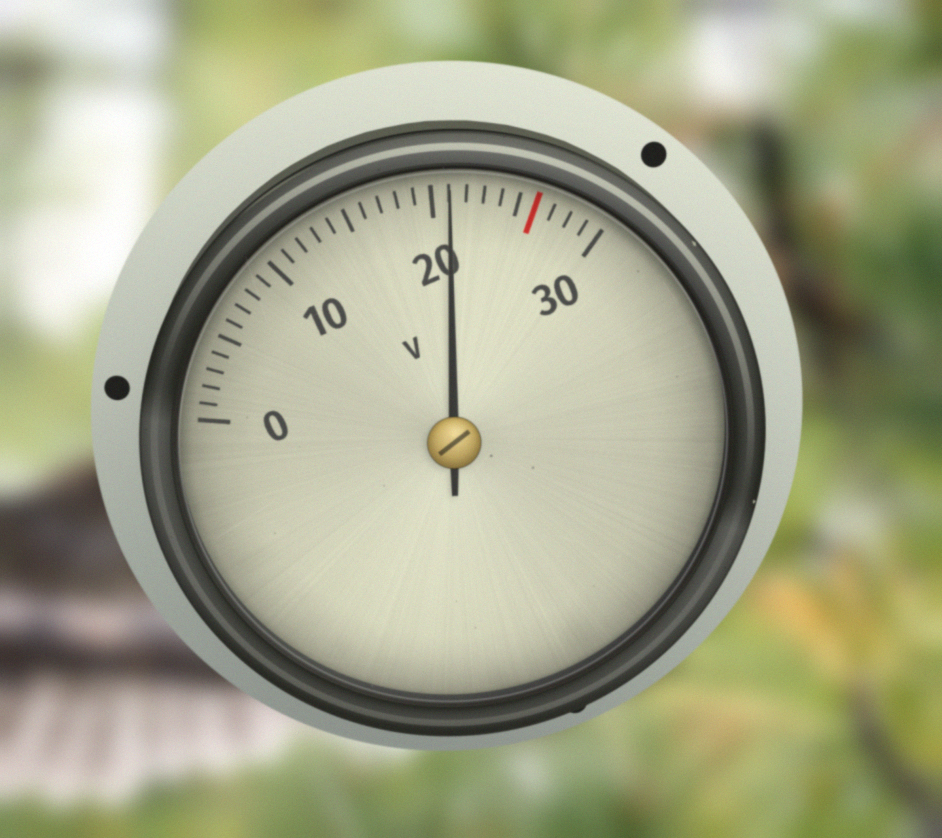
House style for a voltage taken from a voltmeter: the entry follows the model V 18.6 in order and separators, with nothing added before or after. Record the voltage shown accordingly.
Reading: V 21
